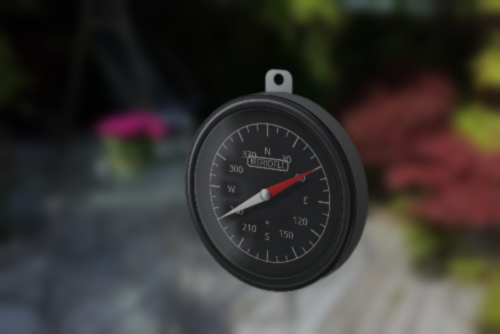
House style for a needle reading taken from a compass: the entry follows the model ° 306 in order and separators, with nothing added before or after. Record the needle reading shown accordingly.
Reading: ° 60
